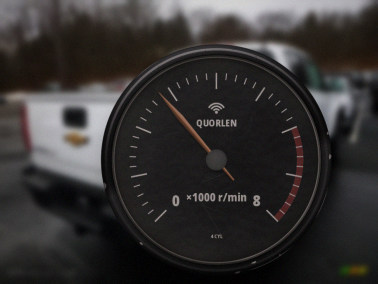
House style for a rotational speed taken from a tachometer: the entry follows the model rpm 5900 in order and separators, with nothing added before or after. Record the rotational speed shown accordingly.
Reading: rpm 2800
